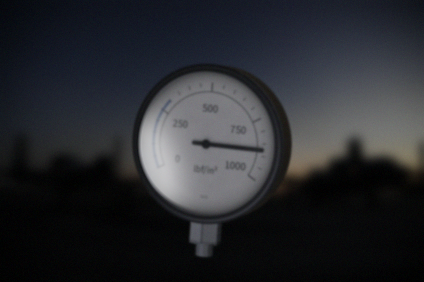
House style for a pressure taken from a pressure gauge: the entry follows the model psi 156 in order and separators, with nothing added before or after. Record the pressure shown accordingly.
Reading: psi 875
